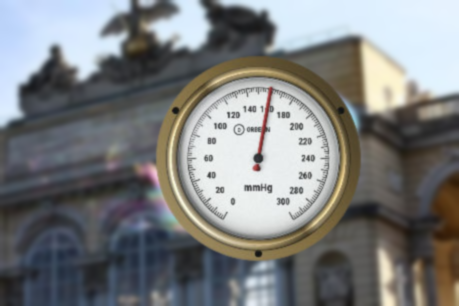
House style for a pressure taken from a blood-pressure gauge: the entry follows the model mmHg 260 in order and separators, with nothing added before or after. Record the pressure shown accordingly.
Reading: mmHg 160
